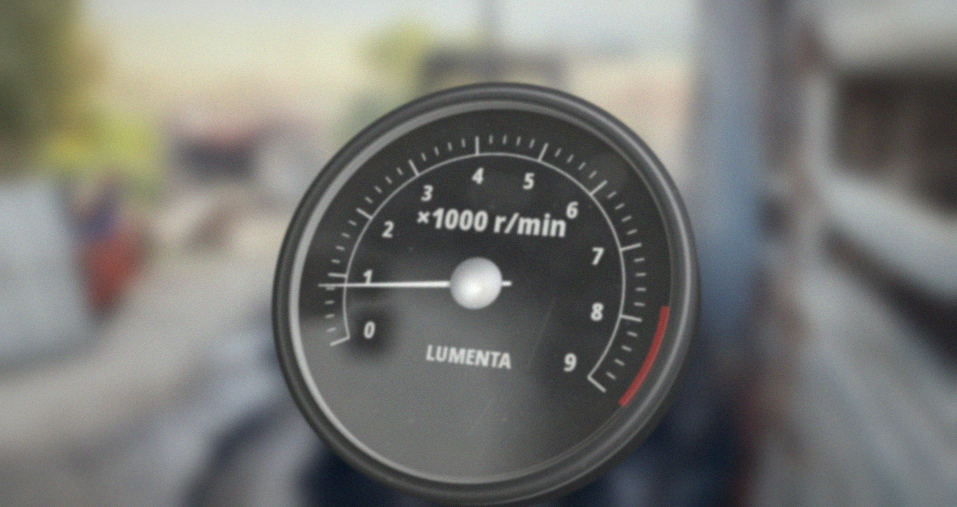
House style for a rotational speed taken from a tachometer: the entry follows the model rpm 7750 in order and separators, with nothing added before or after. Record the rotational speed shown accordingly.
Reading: rpm 800
